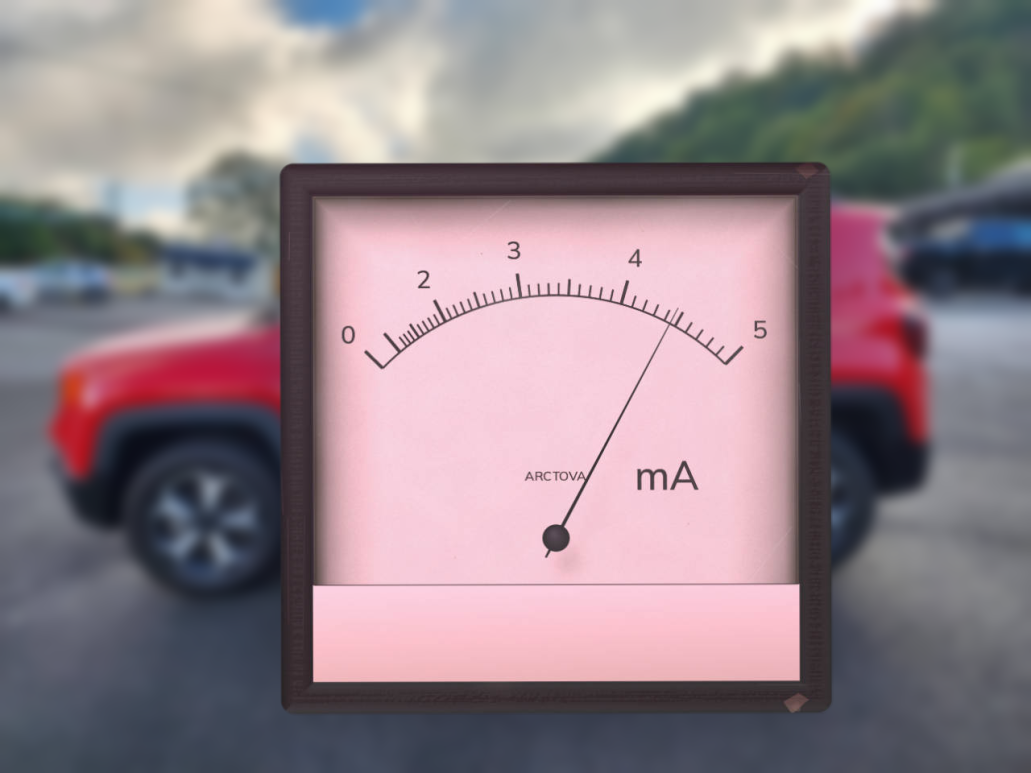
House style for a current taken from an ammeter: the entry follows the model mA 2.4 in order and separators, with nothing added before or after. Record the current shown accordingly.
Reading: mA 4.45
